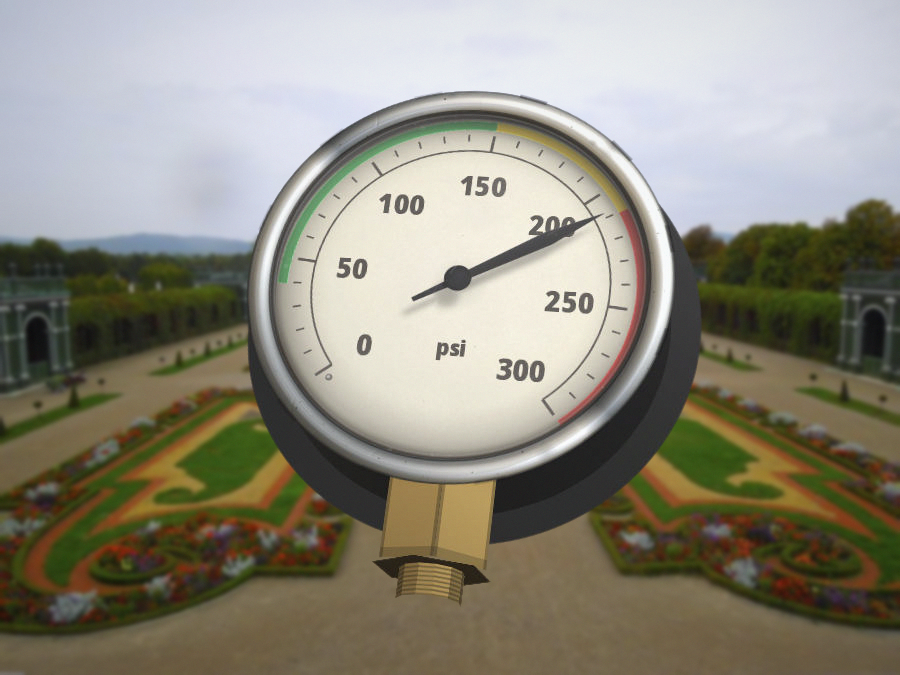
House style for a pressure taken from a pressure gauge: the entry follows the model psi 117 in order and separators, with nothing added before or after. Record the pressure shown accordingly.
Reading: psi 210
